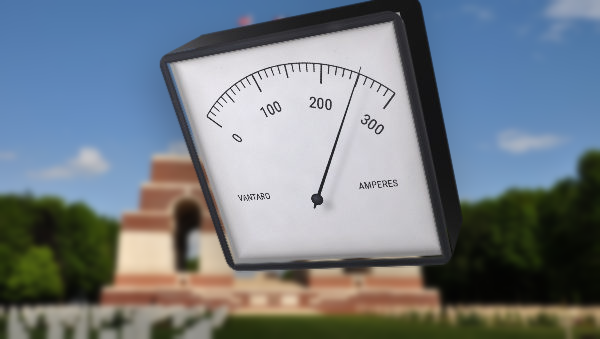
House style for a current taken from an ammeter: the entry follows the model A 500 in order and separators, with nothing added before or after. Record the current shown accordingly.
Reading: A 250
